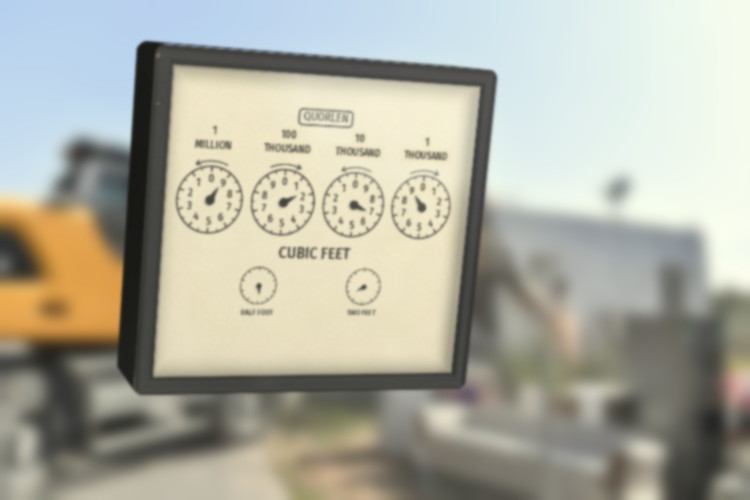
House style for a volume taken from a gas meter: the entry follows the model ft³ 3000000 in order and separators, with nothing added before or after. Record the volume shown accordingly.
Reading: ft³ 916900
